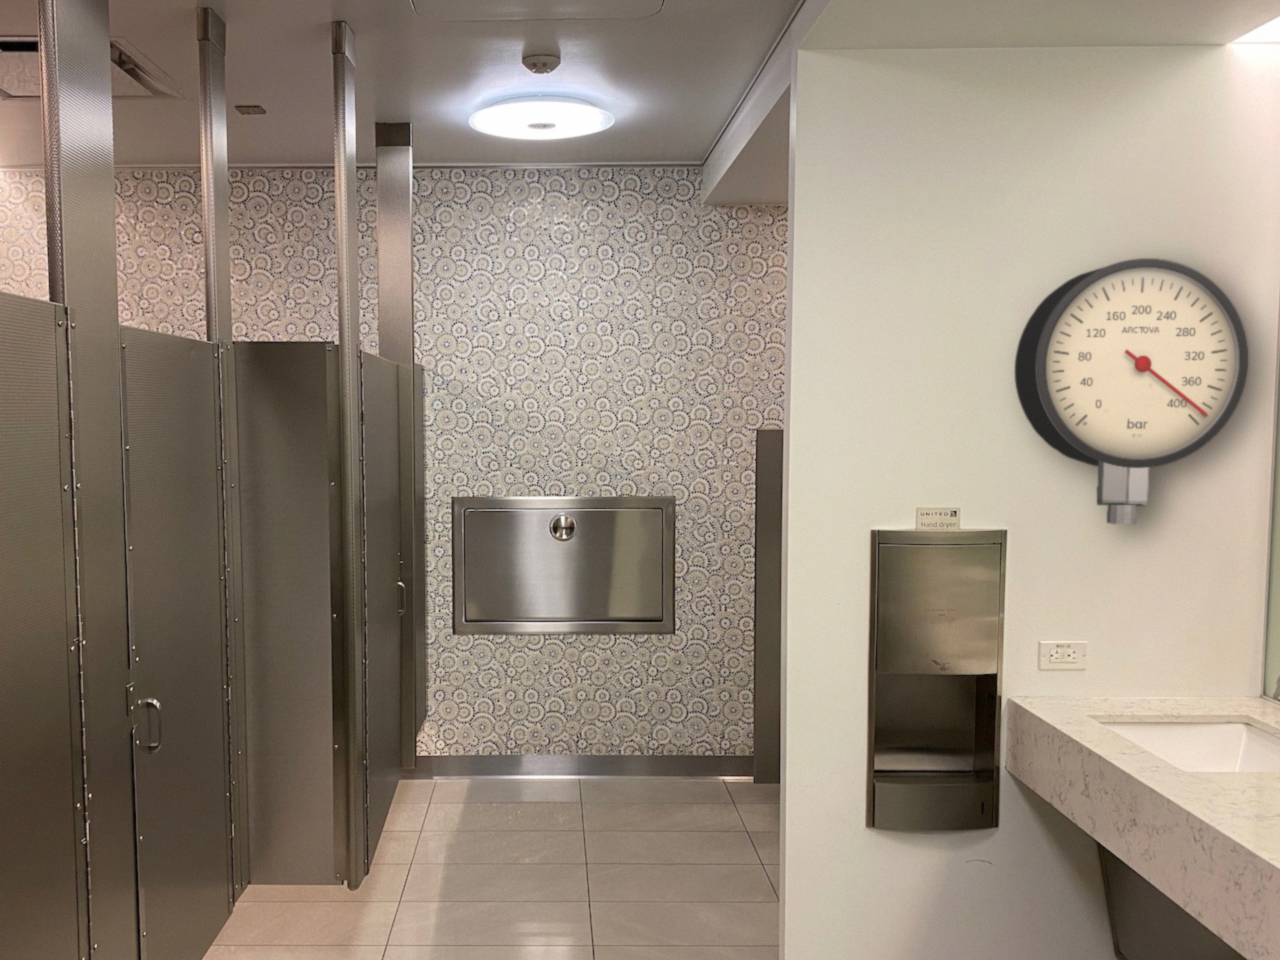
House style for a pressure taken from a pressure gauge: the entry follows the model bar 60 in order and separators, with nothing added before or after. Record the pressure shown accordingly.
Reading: bar 390
